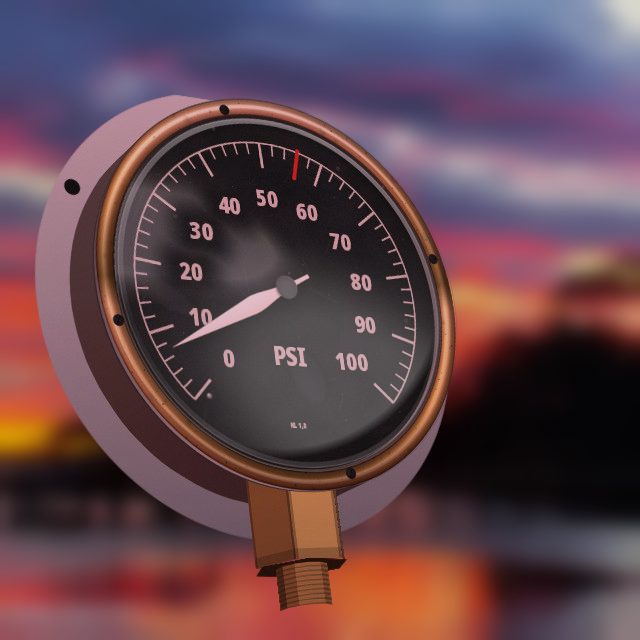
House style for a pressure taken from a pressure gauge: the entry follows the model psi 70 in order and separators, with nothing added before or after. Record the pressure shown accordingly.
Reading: psi 7
